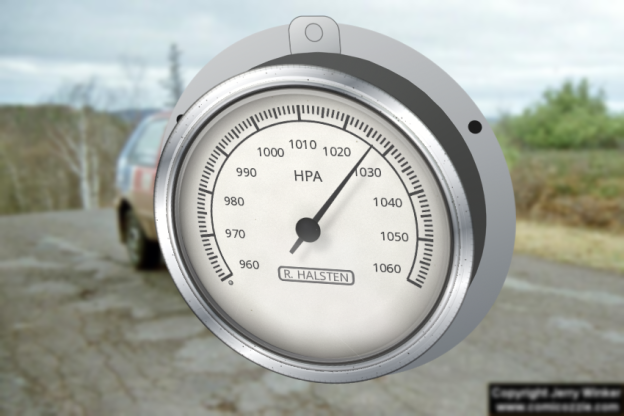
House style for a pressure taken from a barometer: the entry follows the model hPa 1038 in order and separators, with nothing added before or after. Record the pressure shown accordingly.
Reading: hPa 1027
